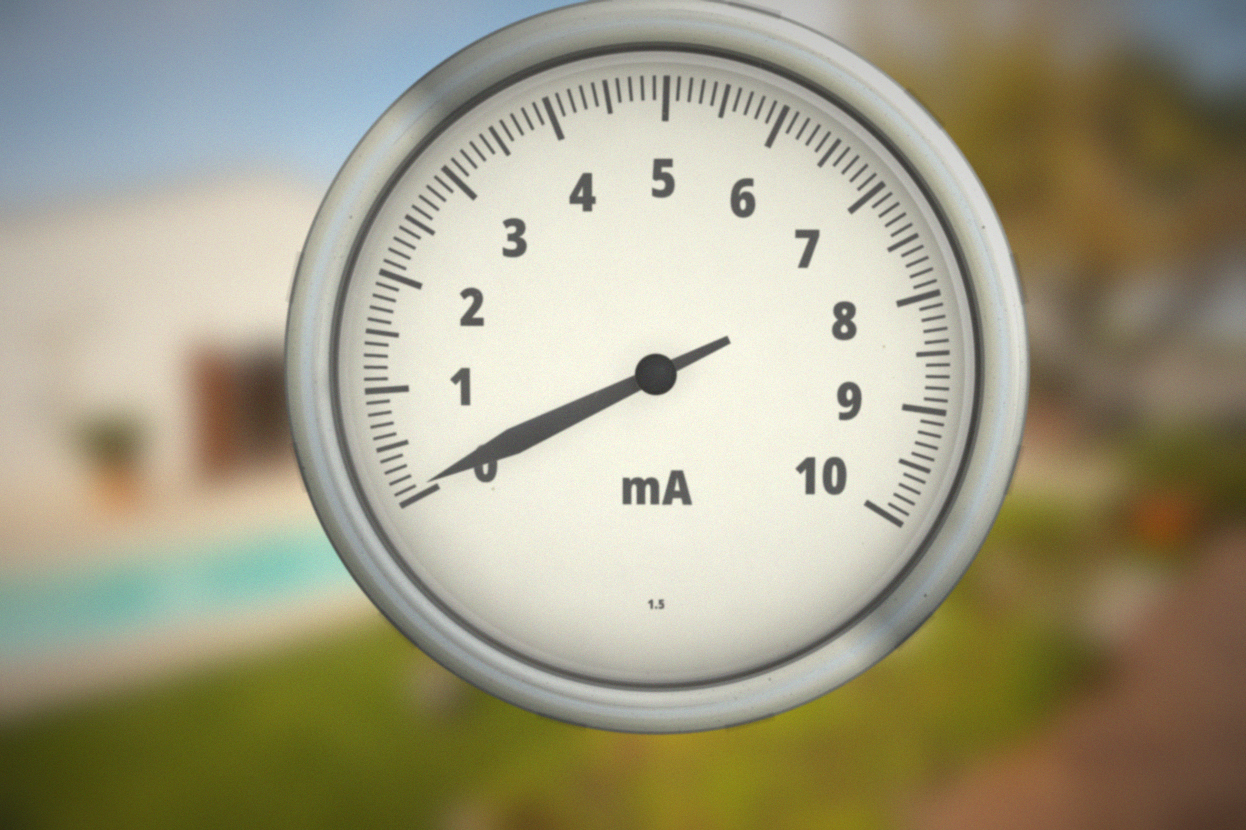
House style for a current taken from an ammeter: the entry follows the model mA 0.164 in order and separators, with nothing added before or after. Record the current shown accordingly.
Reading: mA 0.1
